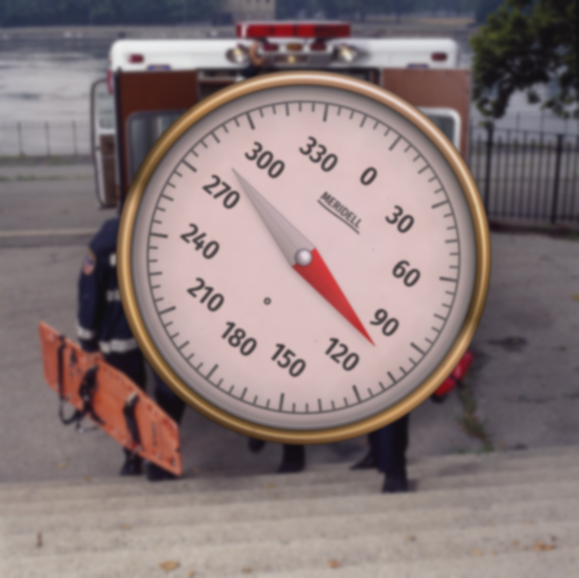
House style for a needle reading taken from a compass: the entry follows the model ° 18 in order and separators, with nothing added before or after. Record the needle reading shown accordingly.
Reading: ° 102.5
